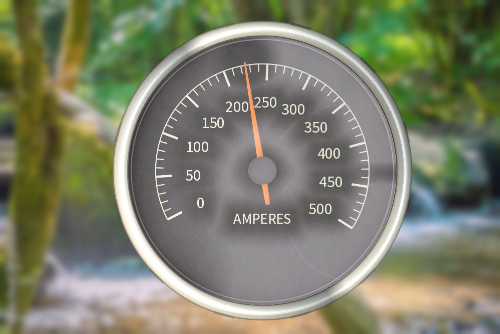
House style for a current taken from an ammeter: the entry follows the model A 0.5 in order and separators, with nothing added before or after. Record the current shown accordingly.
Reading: A 225
